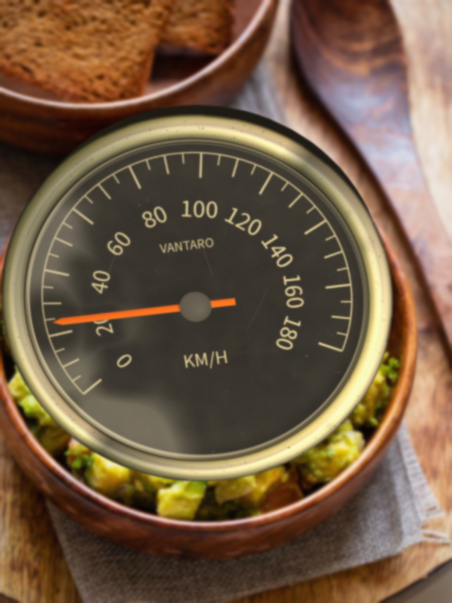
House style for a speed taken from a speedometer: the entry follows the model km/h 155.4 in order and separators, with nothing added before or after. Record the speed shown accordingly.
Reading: km/h 25
